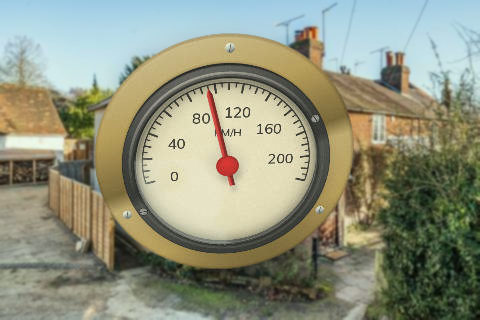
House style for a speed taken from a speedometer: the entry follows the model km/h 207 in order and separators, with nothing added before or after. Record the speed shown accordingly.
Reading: km/h 95
